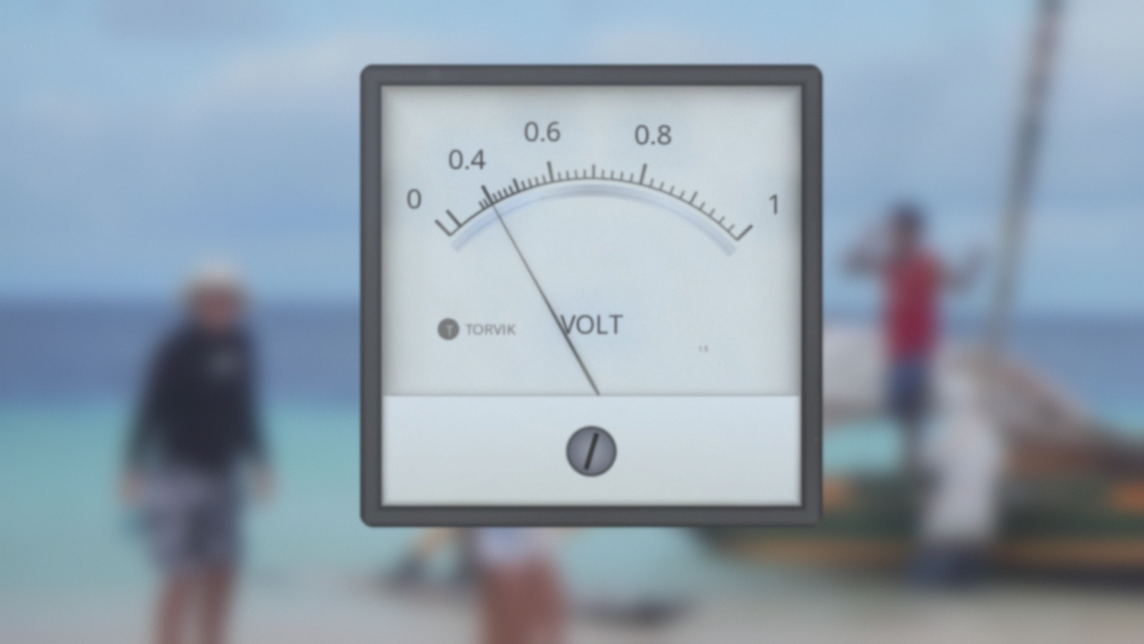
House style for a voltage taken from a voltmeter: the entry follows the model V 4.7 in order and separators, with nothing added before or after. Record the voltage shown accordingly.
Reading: V 0.4
